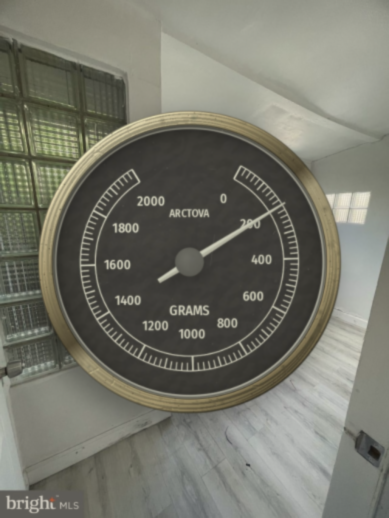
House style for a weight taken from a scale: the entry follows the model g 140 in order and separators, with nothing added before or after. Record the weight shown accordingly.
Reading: g 200
